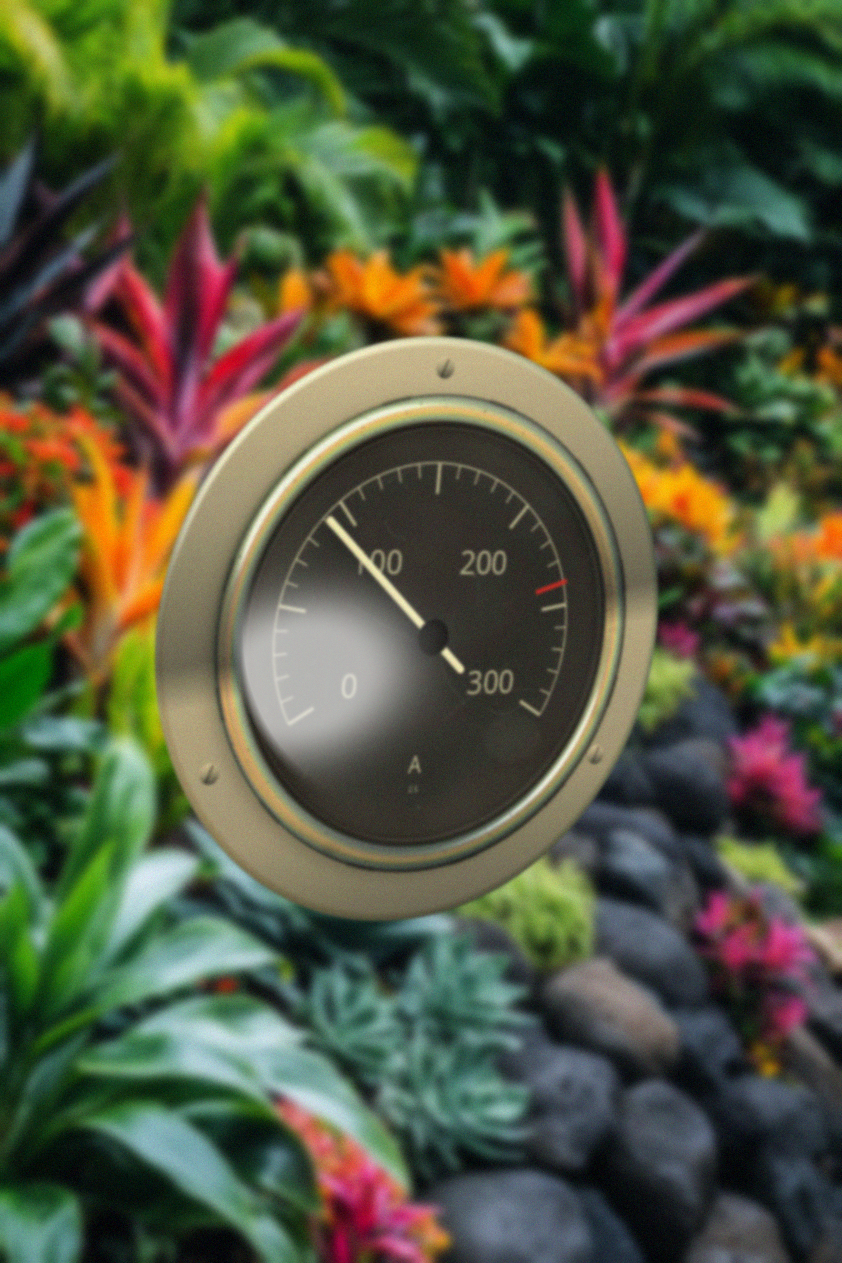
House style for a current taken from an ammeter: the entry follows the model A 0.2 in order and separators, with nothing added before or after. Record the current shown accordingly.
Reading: A 90
